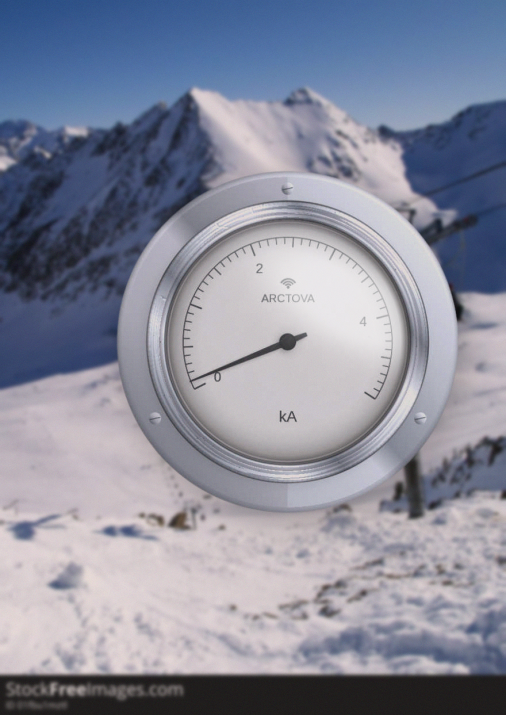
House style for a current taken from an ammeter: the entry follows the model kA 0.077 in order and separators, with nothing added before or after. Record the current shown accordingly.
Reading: kA 0.1
